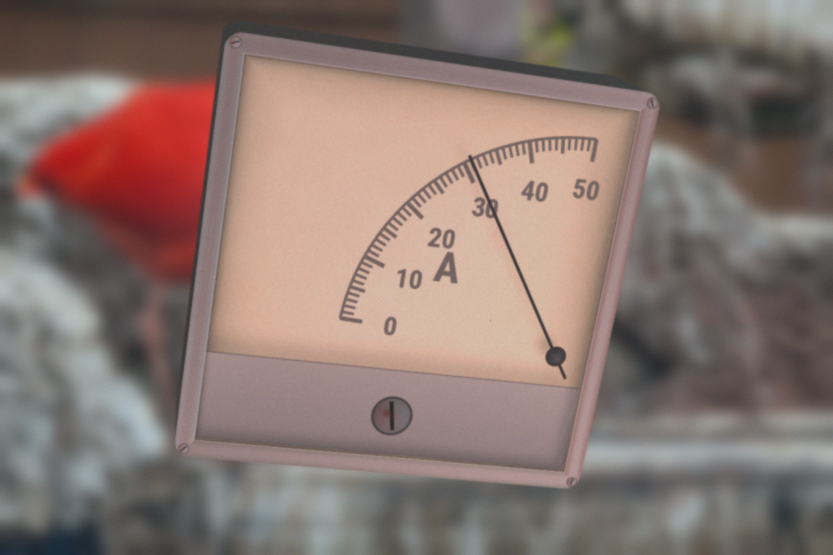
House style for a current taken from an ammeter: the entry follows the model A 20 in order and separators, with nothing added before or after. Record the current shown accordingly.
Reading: A 31
